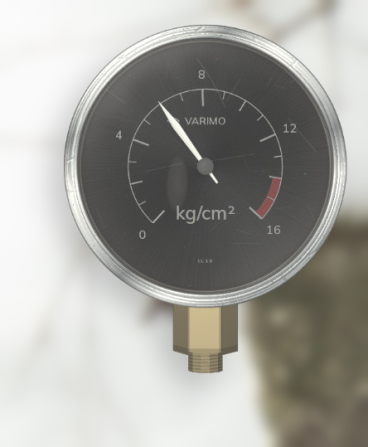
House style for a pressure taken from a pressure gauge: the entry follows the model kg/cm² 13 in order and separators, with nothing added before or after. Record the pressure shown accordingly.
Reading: kg/cm² 6
